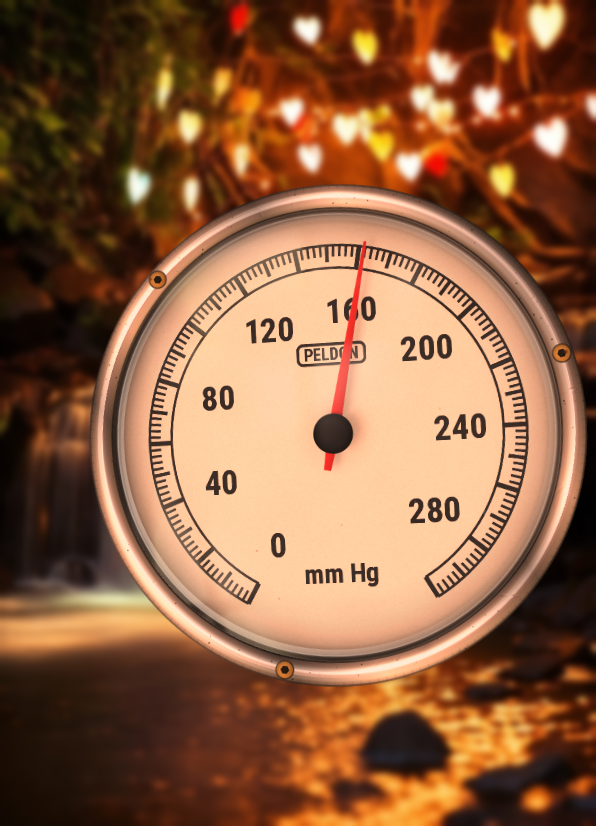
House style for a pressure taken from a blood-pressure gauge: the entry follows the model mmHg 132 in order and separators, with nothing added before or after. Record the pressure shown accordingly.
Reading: mmHg 162
